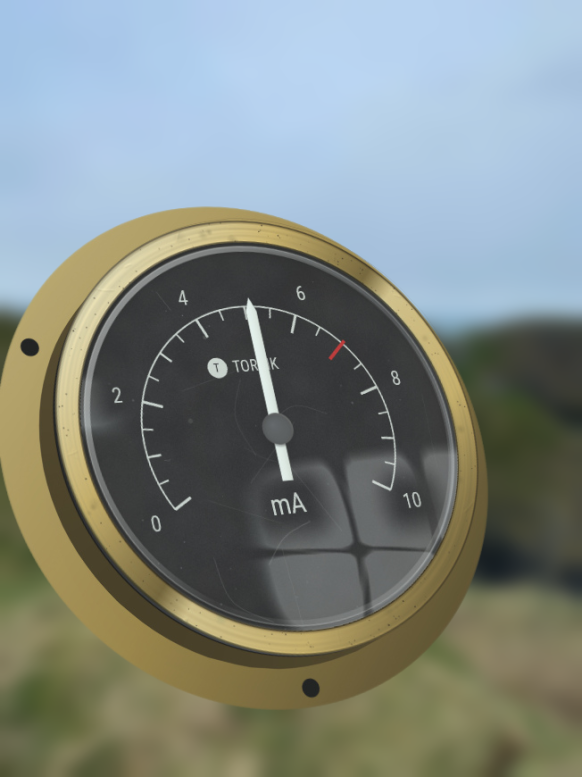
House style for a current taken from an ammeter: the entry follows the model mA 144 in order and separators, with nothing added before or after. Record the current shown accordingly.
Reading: mA 5
